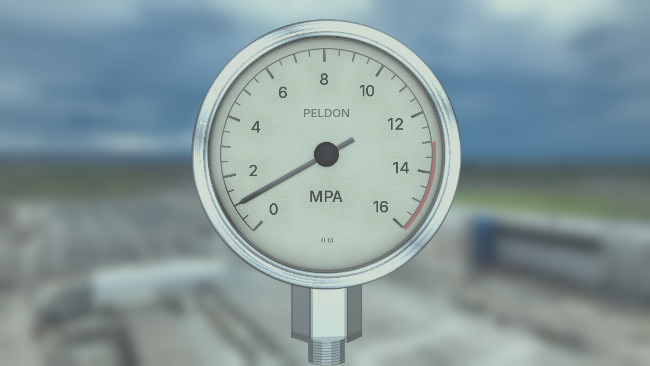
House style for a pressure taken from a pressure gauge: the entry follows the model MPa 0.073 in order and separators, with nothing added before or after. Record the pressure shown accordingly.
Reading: MPa 1
